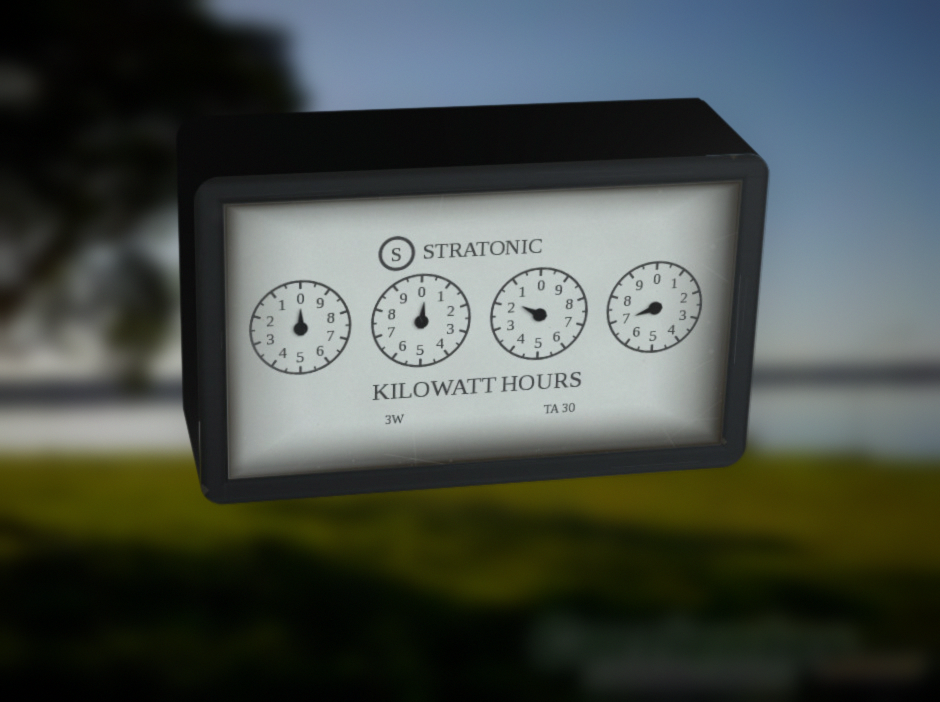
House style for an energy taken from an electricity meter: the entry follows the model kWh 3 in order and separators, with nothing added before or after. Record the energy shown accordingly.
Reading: kWh 17
